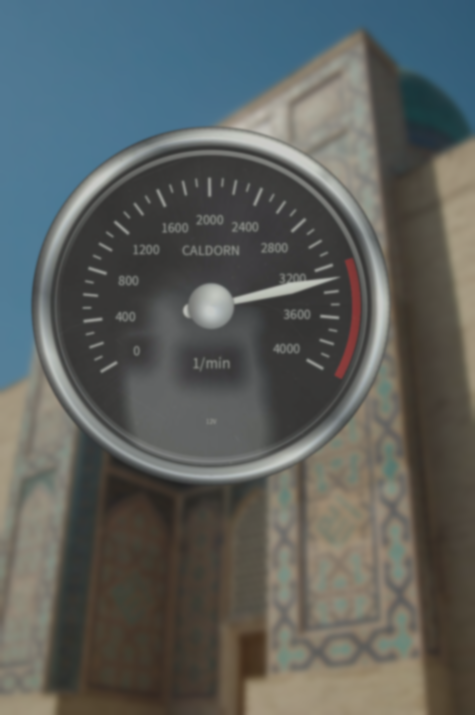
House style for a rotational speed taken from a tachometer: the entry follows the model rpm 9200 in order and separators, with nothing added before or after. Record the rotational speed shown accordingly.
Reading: rpm 3300
